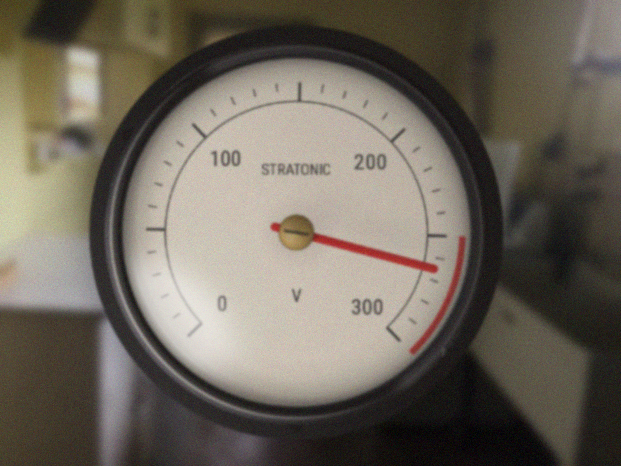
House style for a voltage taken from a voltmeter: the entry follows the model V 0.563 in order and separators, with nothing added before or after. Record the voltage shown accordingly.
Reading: V 265
